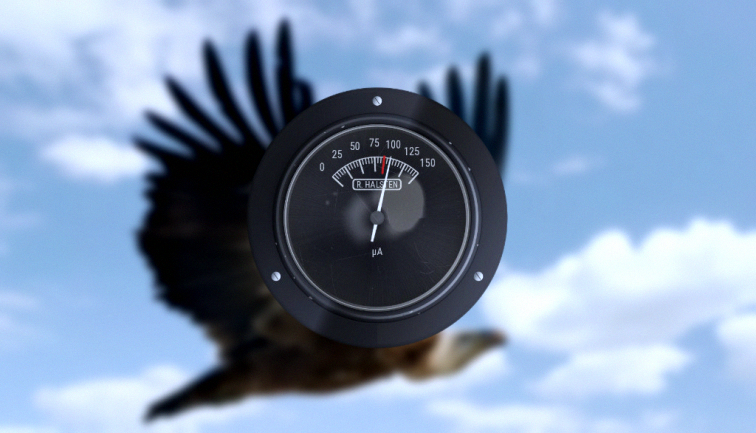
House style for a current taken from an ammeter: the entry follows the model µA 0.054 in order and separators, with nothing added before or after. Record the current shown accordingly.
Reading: µA 100
